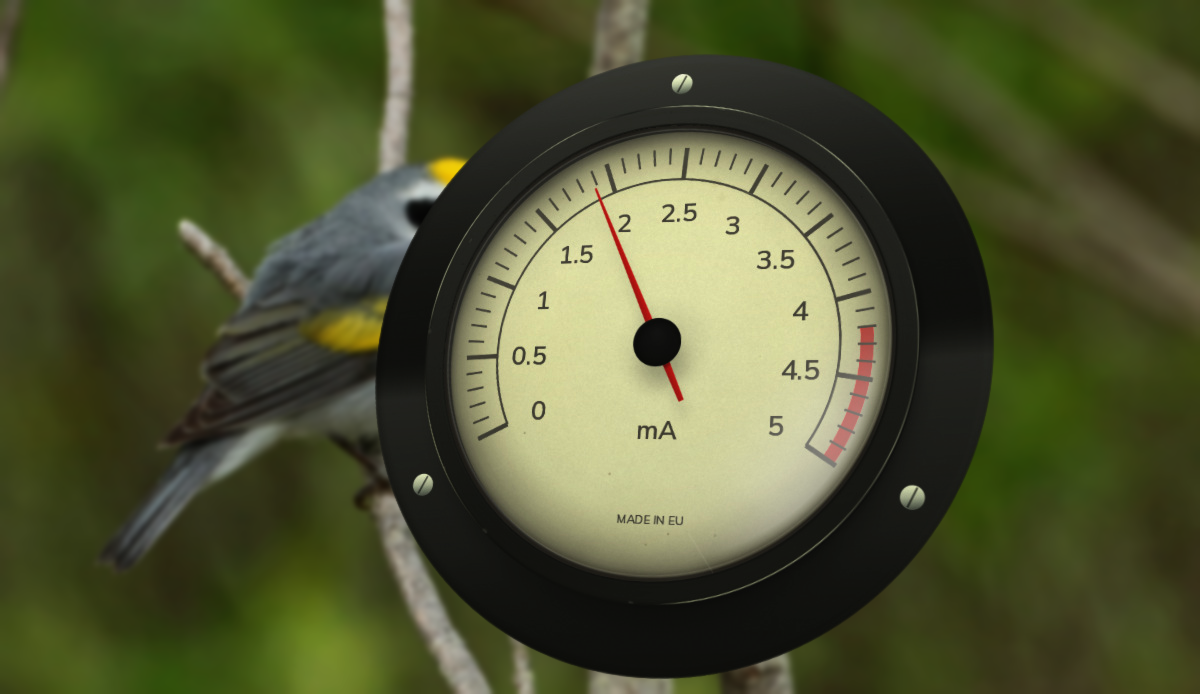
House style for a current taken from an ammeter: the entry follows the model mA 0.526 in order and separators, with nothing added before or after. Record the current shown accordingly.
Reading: mA 1.9
